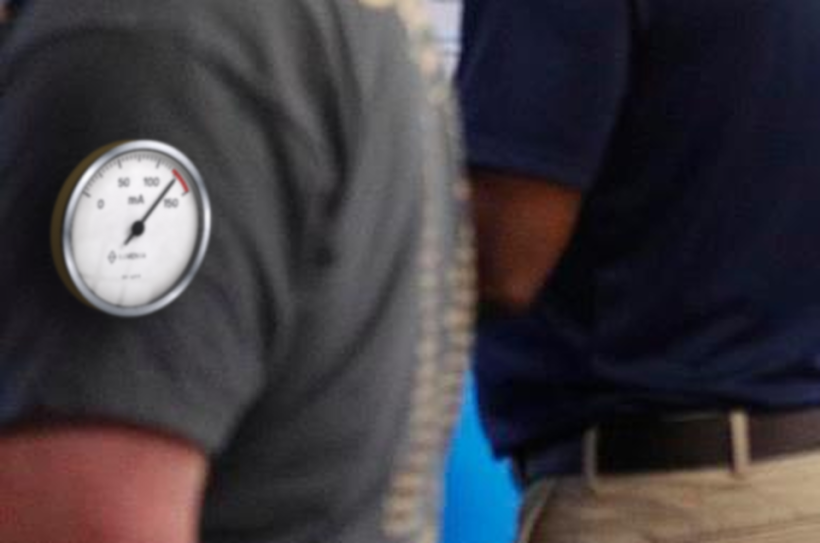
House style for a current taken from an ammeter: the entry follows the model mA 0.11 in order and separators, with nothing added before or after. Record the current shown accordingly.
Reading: mA 125
